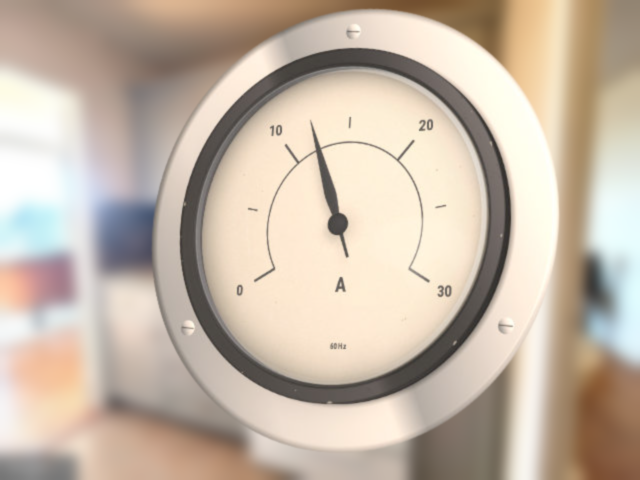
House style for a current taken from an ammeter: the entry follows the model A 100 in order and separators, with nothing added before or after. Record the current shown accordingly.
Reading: A 12.5
